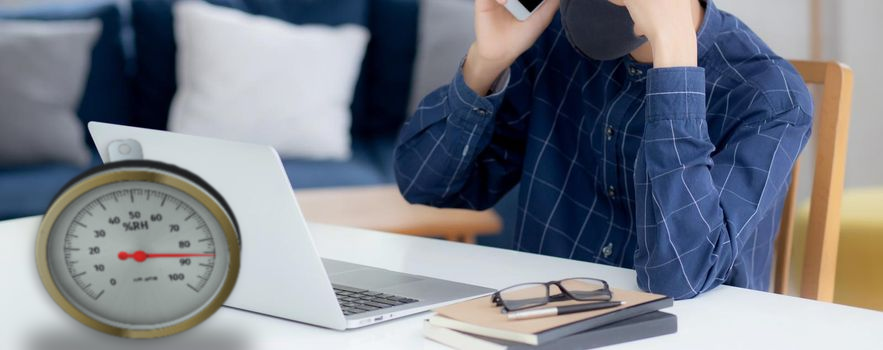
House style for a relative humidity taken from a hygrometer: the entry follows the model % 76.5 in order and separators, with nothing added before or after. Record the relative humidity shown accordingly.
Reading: % 85
